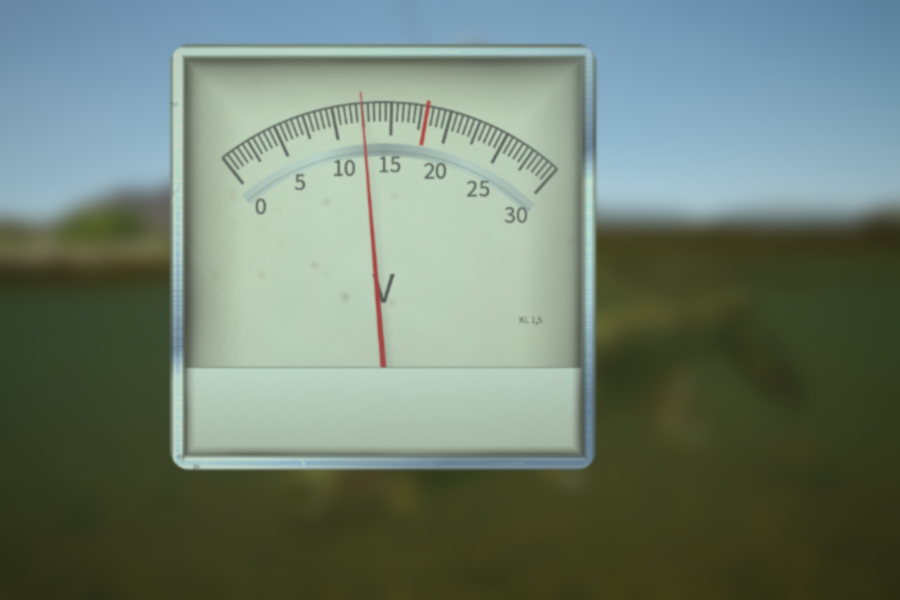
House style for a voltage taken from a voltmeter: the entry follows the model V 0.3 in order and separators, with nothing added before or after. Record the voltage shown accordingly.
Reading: V 12.5
